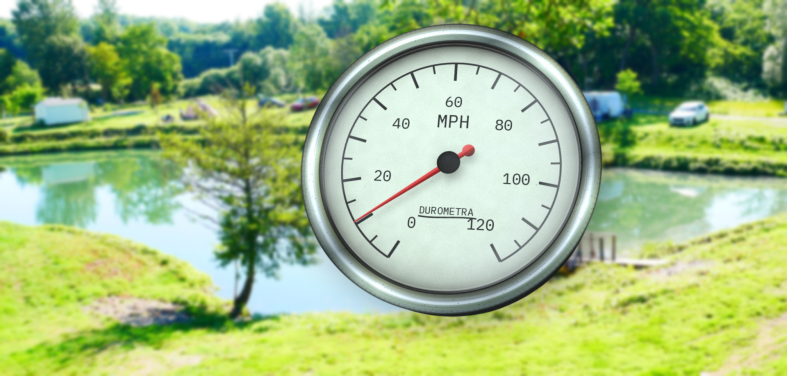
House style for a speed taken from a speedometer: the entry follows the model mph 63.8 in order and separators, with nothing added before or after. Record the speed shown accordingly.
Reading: mph 10
